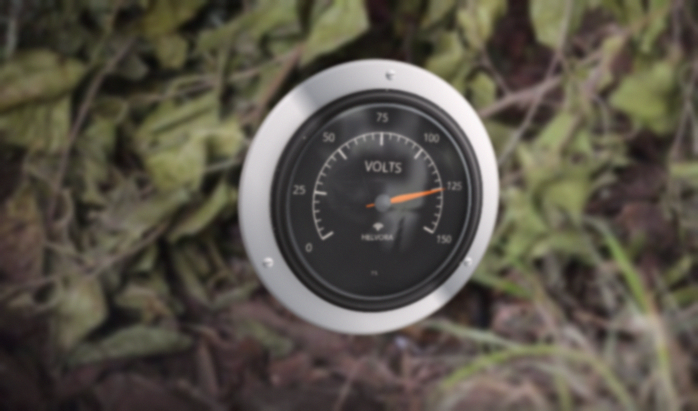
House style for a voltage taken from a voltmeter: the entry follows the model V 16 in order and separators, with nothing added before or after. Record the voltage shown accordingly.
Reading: V 125
